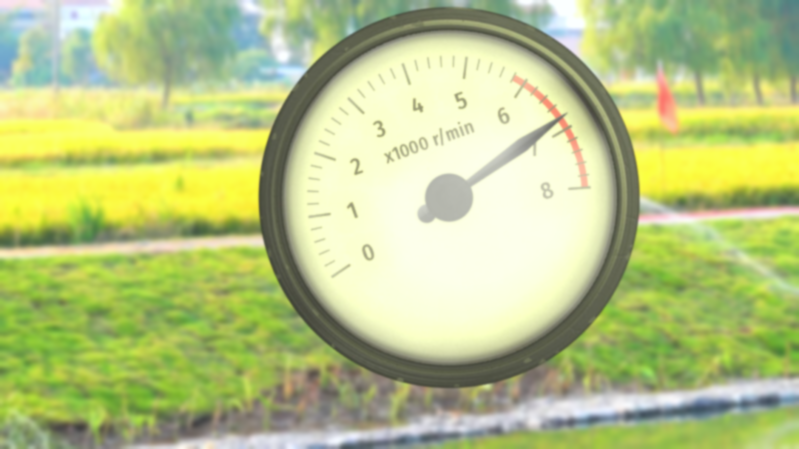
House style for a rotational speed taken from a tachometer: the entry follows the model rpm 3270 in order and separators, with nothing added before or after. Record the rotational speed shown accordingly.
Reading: rpm 6800
